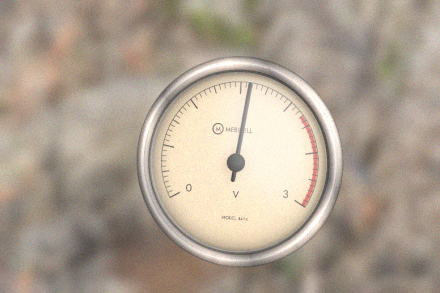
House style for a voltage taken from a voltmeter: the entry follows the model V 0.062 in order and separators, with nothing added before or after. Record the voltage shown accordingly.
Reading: V 1.6
